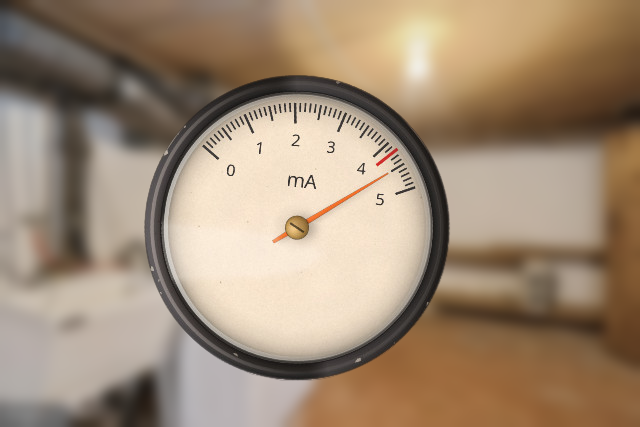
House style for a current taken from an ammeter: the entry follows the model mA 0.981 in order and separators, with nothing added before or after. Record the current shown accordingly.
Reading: mA 4.5
